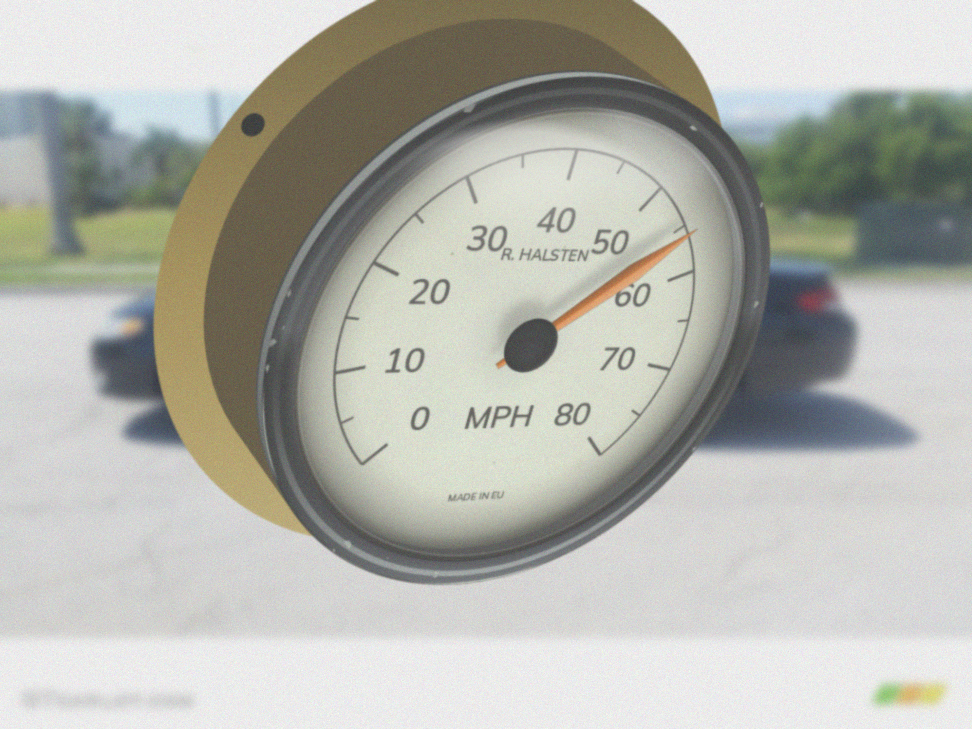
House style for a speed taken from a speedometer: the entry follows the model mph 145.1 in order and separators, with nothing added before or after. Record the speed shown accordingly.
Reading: mph 55
